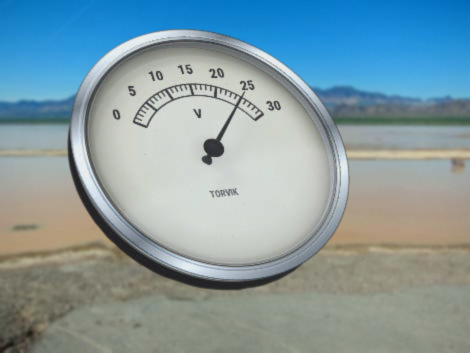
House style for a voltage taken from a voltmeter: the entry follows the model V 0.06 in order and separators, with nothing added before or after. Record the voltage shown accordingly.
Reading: V 25
